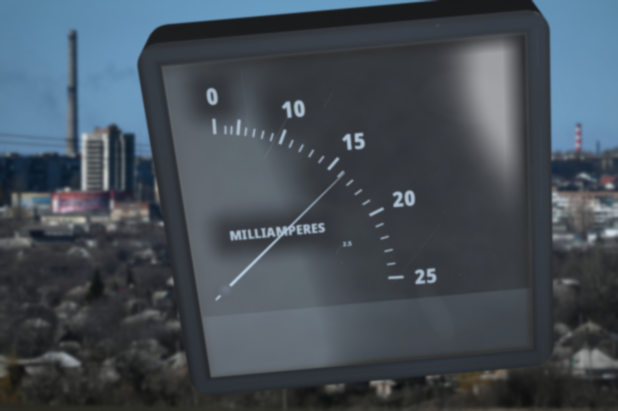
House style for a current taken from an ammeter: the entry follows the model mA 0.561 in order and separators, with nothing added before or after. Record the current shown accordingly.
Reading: mA 16
